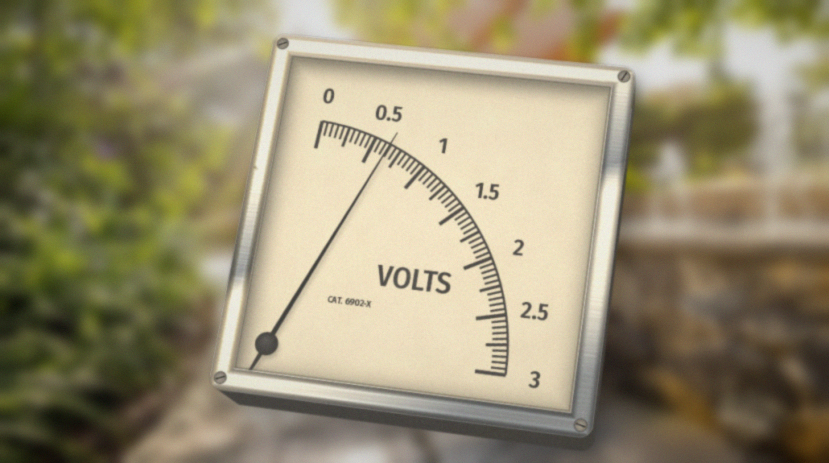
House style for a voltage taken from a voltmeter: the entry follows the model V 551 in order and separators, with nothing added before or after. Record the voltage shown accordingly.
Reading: V 0.65
